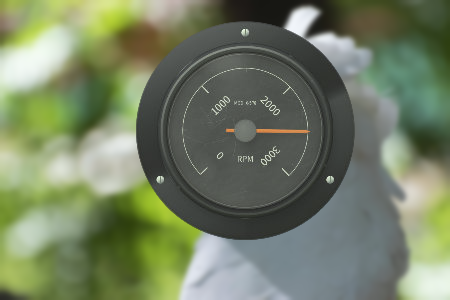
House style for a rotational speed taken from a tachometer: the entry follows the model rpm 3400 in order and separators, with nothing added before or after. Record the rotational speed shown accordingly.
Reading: rpm 2500
